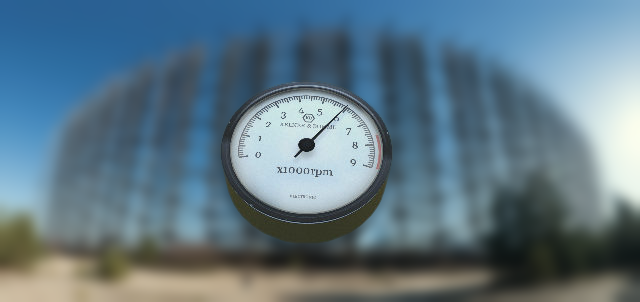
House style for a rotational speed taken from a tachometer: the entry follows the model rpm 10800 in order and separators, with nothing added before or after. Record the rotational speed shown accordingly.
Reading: rpm 6000
